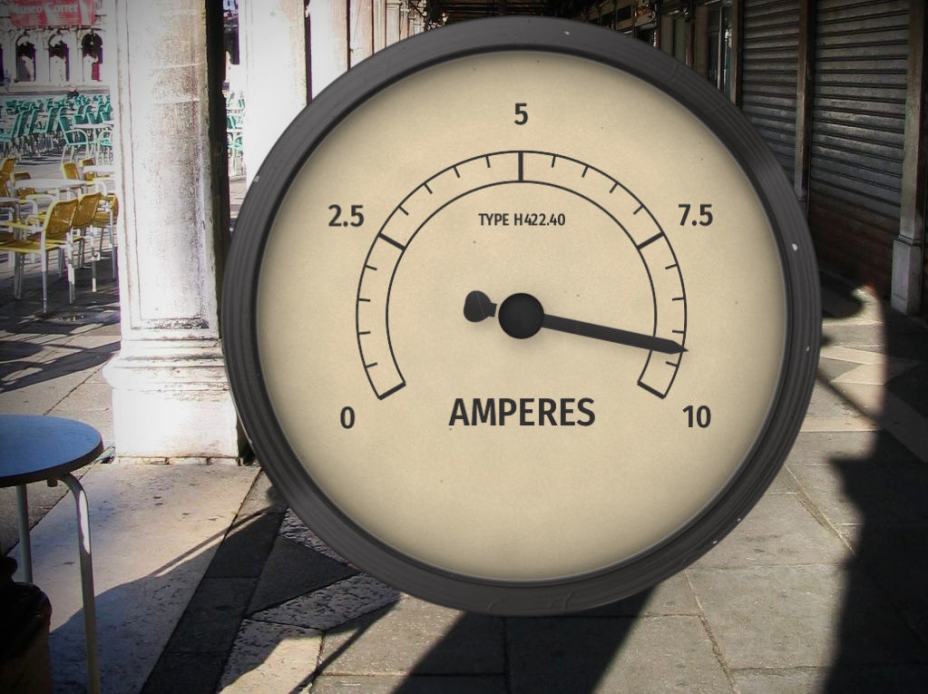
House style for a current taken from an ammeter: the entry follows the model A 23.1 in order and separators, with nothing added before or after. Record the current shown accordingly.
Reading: A 9.25
